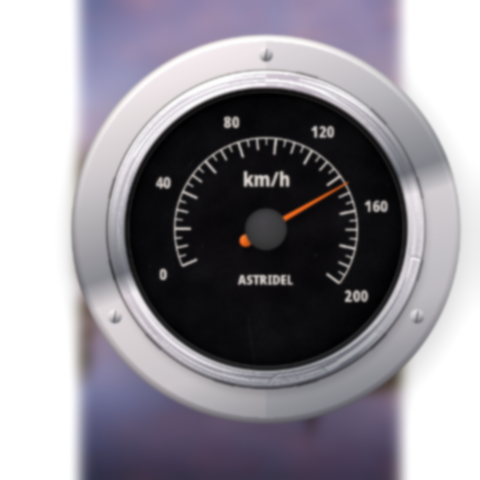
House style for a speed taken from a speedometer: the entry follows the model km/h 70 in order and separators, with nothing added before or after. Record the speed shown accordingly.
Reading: km/h 145
